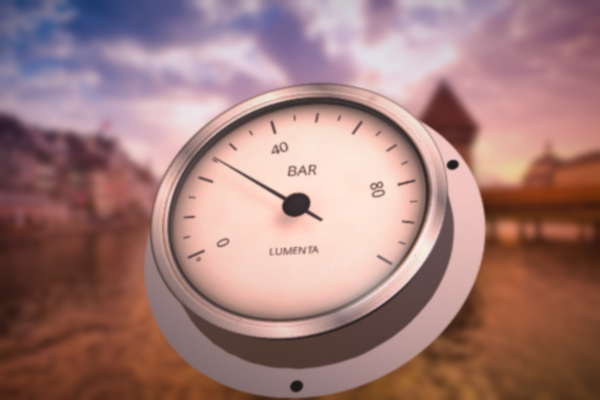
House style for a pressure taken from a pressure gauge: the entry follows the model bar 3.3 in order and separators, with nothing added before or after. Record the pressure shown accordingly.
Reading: bar 25
